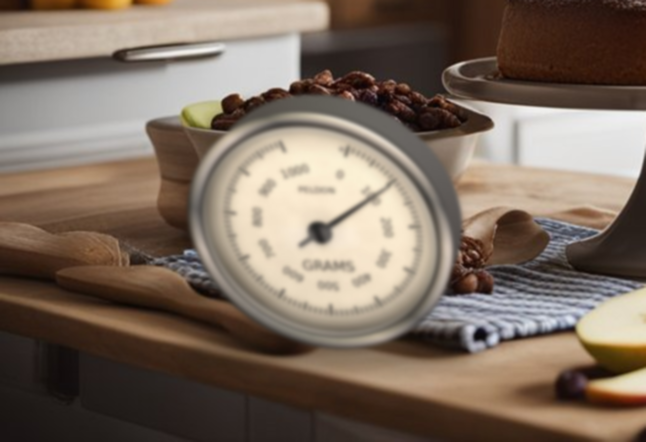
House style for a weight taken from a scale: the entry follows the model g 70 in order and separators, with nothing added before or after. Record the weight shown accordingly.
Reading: g 100
